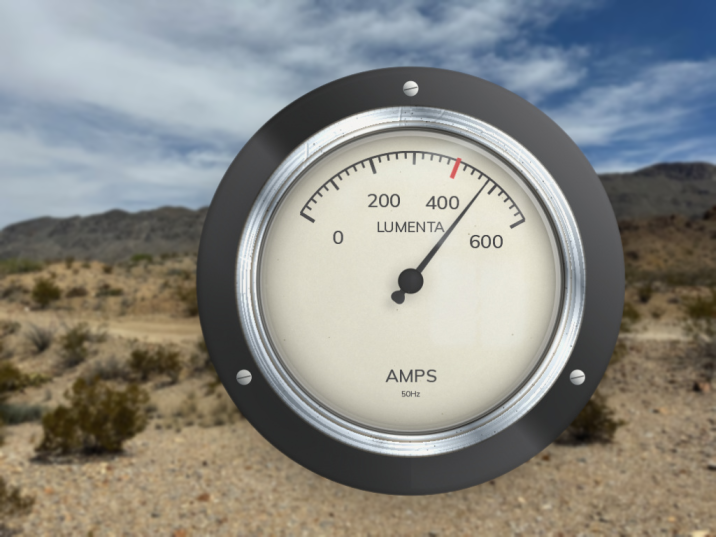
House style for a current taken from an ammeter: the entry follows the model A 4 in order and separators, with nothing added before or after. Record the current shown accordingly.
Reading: A 480
